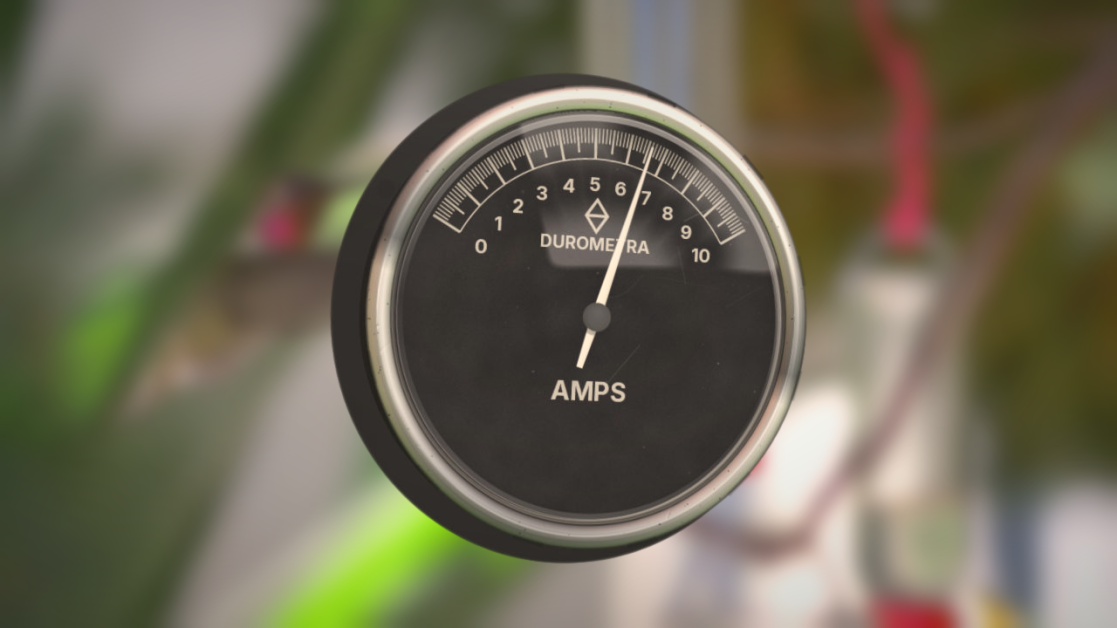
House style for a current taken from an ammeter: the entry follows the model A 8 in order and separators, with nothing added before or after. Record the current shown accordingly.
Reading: A 6.5
